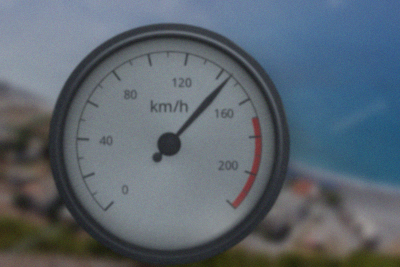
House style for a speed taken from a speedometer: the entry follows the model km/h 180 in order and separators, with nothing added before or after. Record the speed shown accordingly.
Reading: km/h 145
